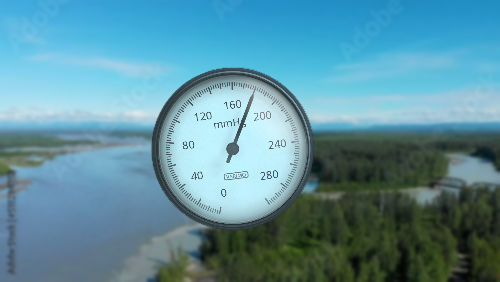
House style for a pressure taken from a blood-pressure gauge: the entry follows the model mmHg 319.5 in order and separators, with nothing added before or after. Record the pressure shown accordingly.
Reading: mmHg 180
